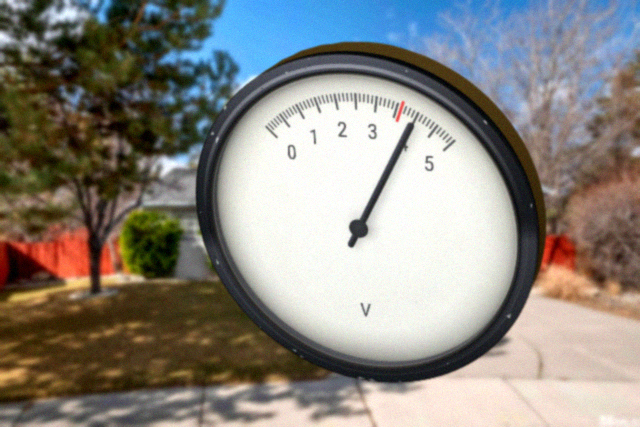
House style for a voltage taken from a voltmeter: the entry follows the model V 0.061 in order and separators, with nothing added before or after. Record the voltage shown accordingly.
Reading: V 4
